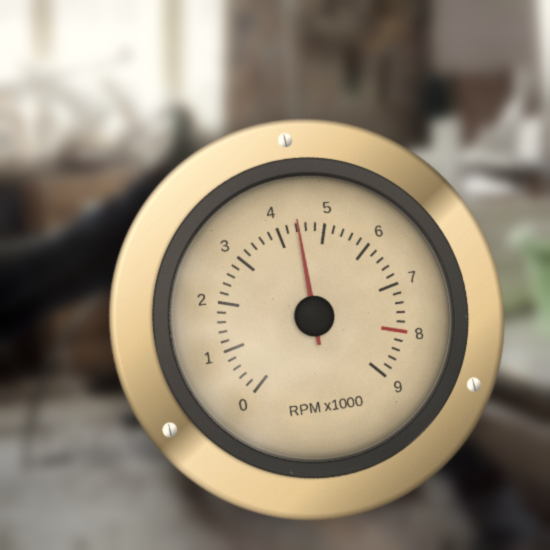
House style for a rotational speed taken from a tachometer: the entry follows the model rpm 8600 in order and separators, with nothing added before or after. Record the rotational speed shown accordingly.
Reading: rpm 4400
